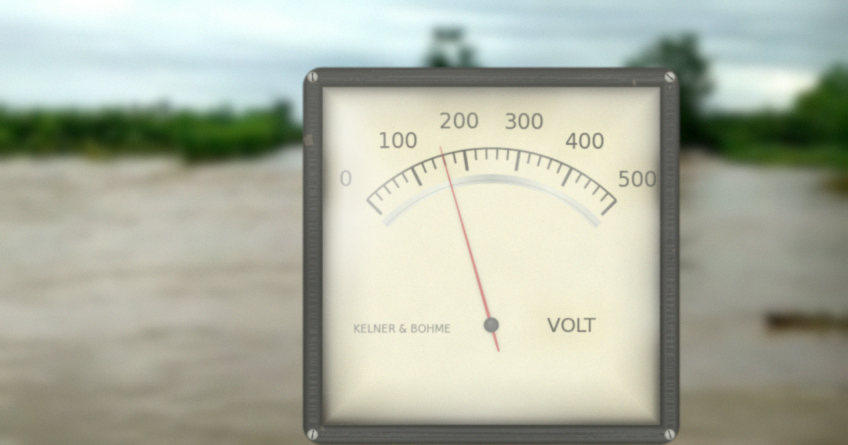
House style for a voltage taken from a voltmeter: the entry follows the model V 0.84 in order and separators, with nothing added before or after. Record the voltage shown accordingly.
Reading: V 160
